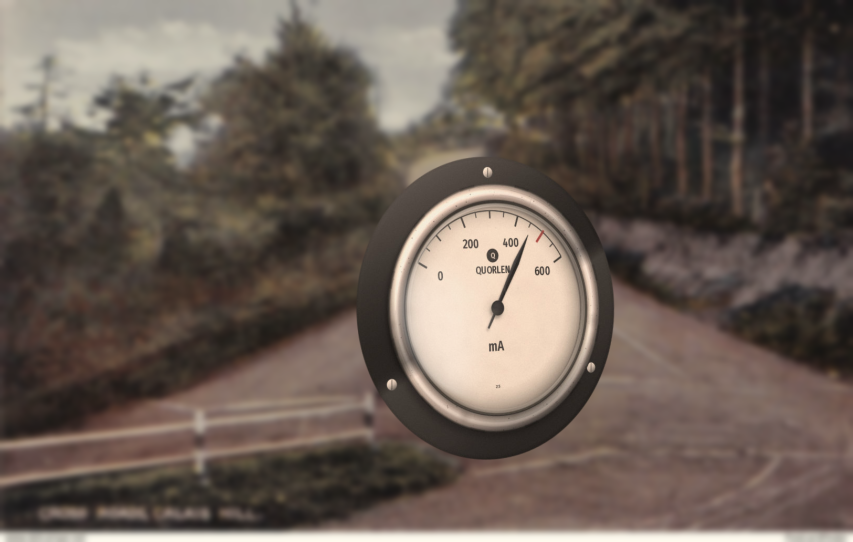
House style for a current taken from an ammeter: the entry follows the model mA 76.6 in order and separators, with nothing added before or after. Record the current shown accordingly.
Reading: mA 450
